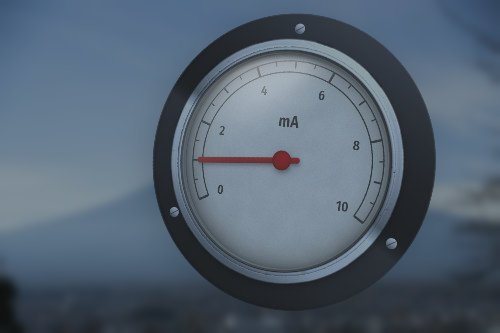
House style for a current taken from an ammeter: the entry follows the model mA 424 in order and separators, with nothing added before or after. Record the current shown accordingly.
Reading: mA 1
